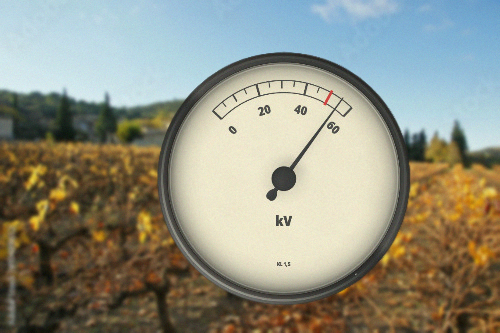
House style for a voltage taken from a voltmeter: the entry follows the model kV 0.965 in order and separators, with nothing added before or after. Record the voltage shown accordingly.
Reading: kV 55
